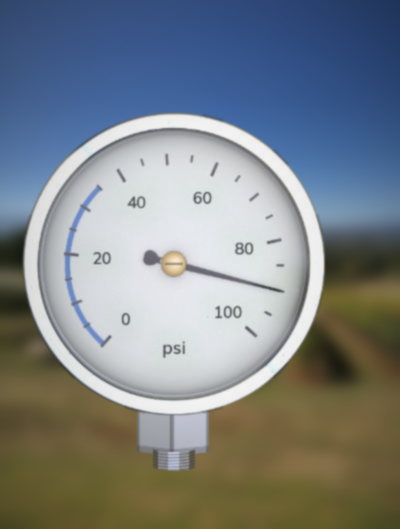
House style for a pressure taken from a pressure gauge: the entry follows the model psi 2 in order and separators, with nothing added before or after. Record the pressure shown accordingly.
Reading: psi 90
